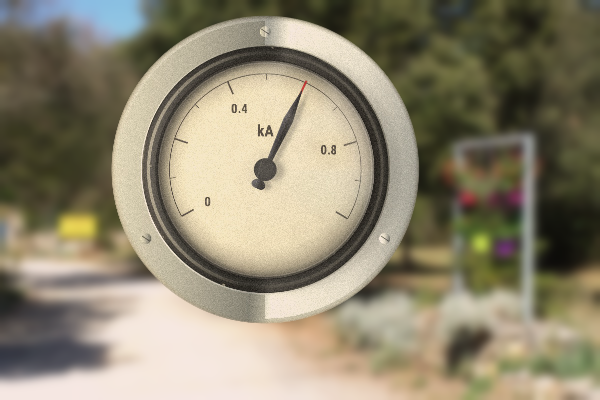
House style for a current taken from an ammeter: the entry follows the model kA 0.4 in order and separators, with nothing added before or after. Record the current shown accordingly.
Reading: kA 0.6
